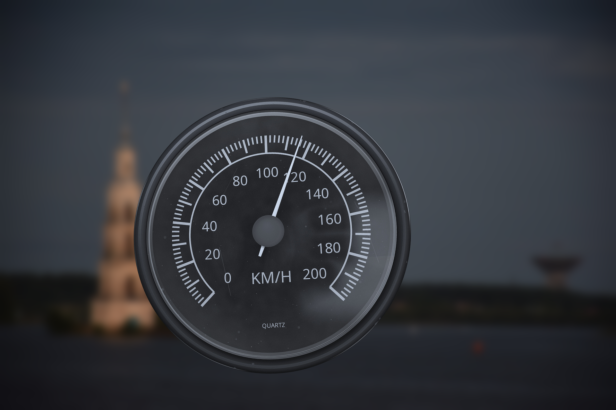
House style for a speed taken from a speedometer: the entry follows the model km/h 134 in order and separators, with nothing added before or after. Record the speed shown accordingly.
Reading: km/h 116
